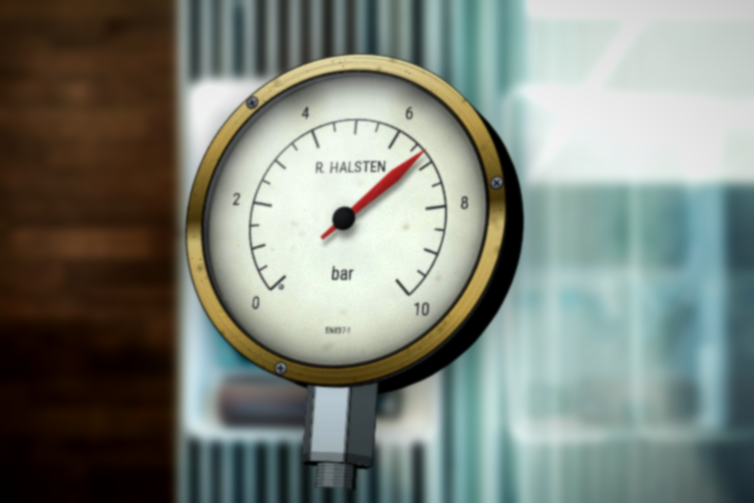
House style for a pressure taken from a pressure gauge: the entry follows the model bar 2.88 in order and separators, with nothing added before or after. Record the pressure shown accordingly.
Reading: bar 6.75
